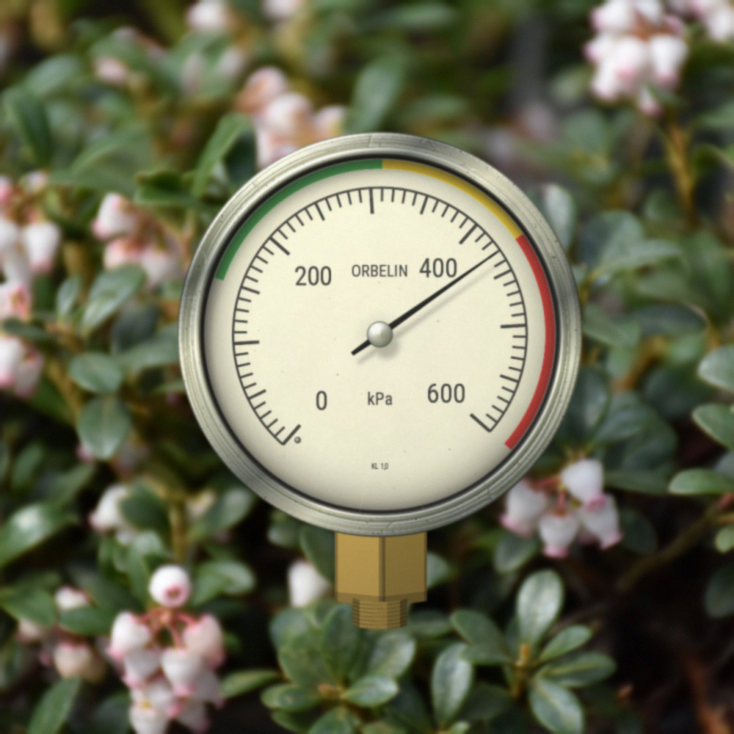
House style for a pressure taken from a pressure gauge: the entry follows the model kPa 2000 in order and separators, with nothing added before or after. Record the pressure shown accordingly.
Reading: kPa 430
